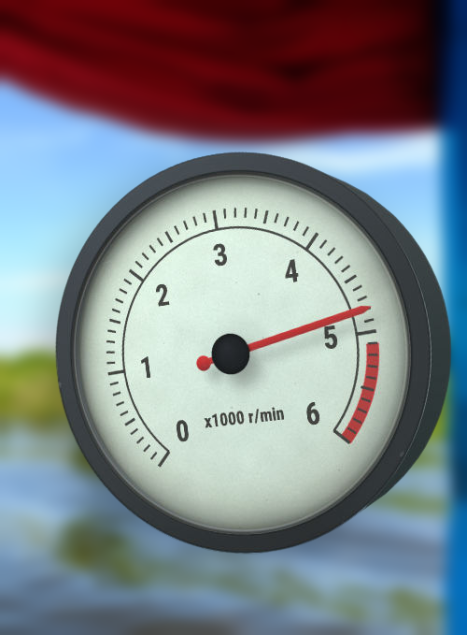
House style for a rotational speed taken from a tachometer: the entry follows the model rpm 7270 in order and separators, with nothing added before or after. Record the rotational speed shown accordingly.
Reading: rpm 4800
